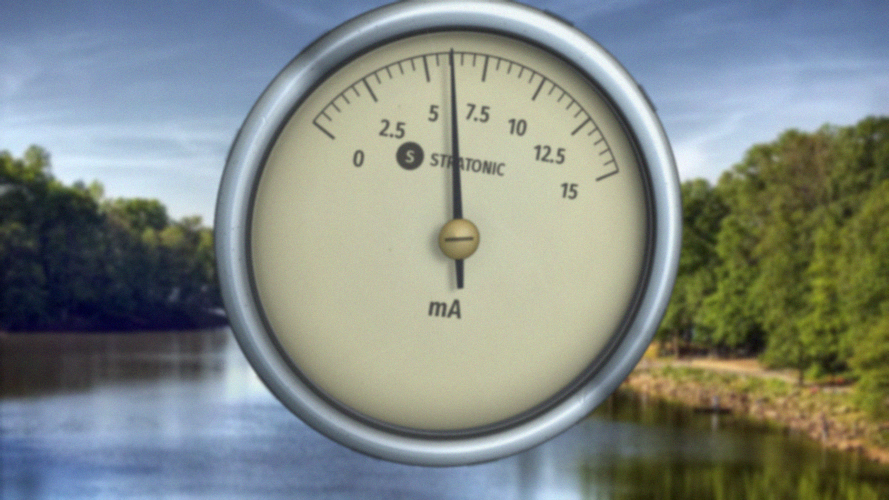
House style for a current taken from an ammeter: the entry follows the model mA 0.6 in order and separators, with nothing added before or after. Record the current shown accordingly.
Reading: mA 6
